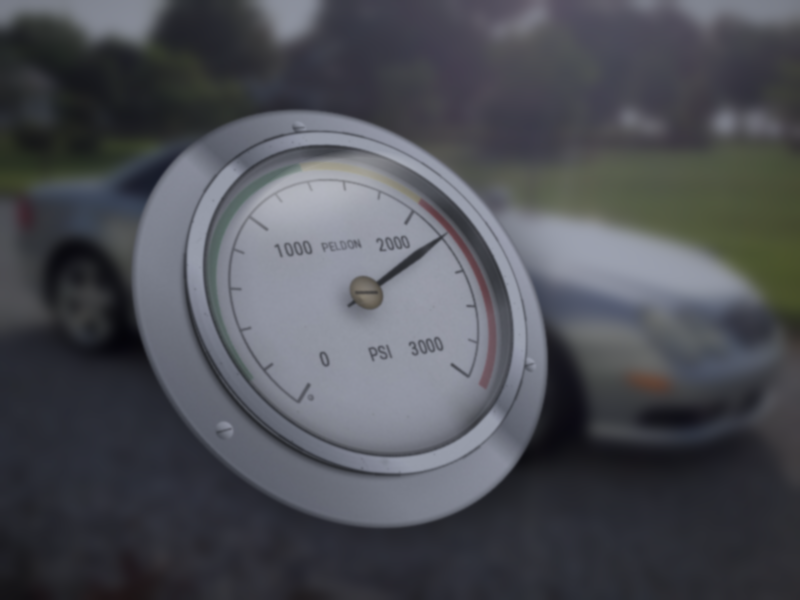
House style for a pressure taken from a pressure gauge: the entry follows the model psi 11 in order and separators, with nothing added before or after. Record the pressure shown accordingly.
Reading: psi 2200
